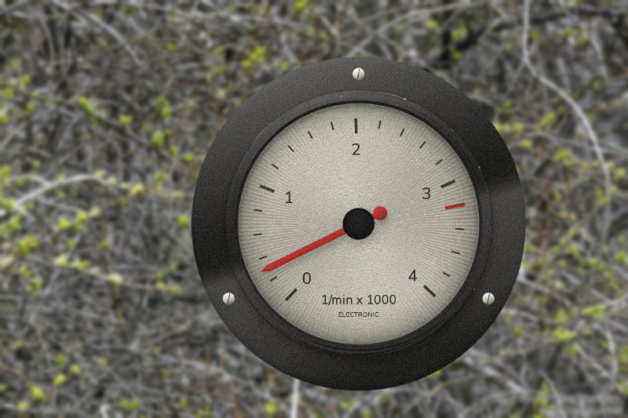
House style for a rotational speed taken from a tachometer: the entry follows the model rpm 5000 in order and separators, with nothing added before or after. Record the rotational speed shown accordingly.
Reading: rpm 300
